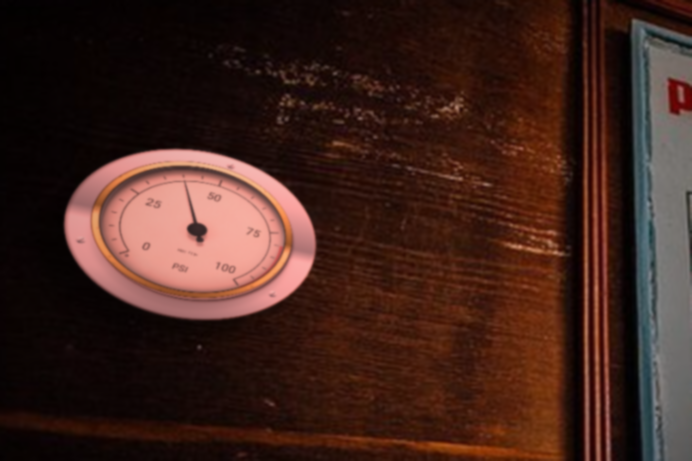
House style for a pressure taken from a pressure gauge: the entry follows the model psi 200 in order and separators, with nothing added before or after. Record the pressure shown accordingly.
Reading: psi 40
